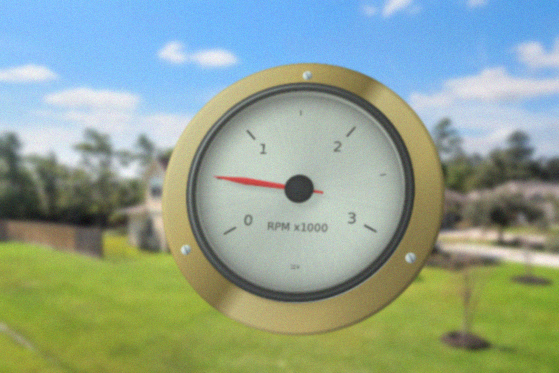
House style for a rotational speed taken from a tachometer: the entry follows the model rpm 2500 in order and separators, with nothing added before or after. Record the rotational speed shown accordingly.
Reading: rpm 500
